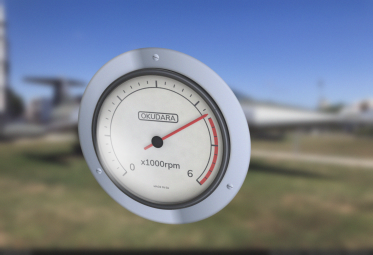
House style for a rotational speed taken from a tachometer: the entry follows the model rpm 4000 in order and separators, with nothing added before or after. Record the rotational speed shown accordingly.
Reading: rpm 4300
